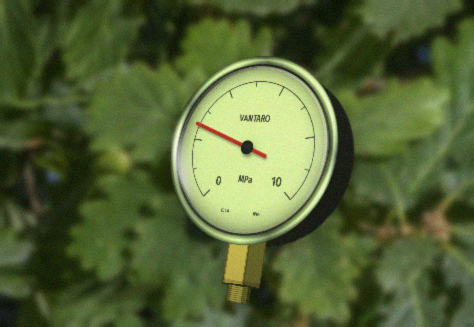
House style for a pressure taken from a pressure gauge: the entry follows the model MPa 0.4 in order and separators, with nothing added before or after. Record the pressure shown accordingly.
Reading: MPa 2.5
